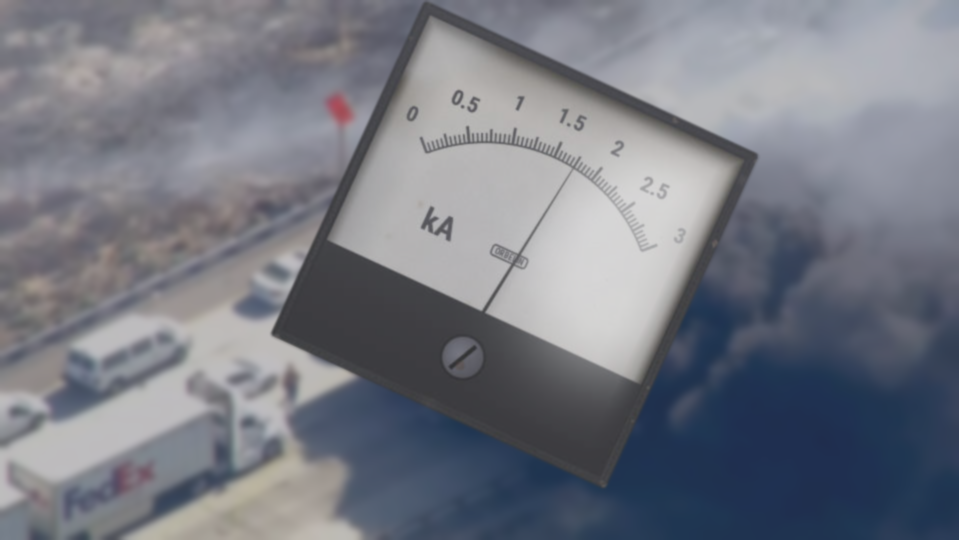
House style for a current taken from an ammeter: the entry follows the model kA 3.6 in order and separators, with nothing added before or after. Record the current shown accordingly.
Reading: kA 1.75
